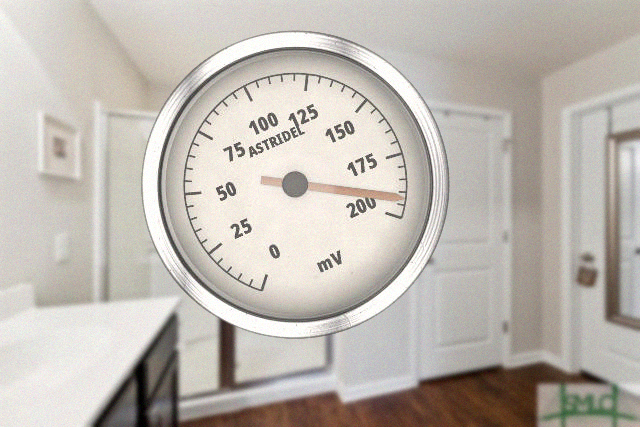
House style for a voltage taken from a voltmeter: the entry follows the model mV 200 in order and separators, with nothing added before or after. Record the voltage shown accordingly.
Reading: mV 192.5
